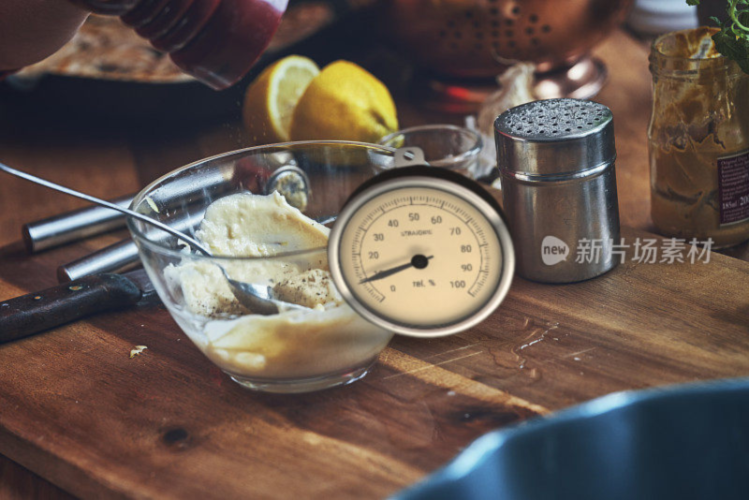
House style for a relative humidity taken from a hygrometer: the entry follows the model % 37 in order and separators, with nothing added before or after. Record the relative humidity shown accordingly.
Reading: % 10
